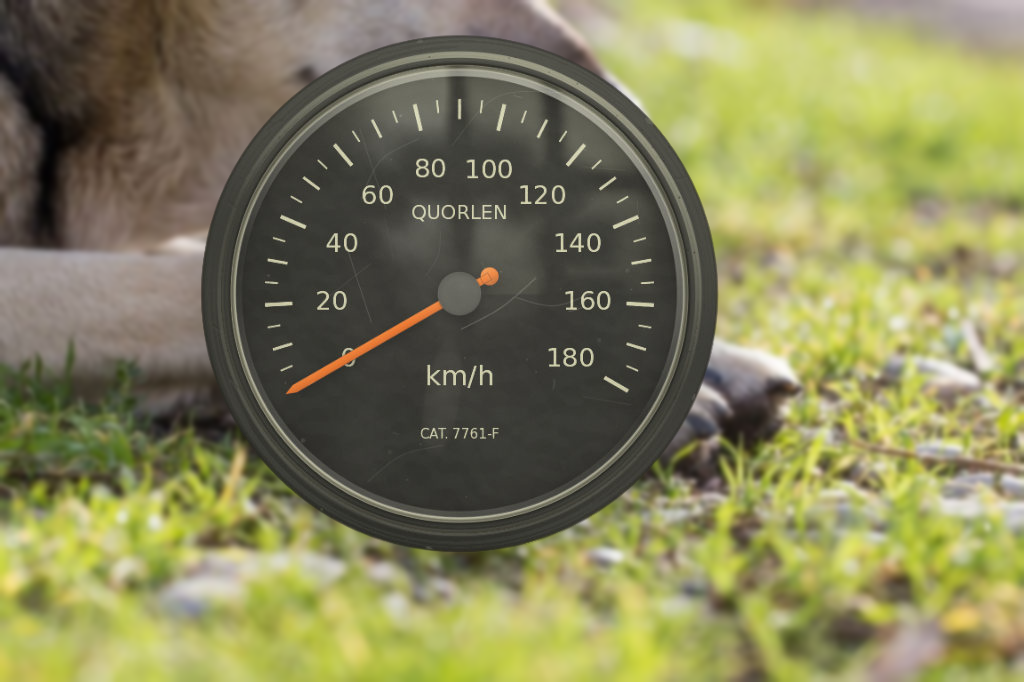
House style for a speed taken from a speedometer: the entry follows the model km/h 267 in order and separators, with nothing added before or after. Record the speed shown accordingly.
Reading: km/h 0
